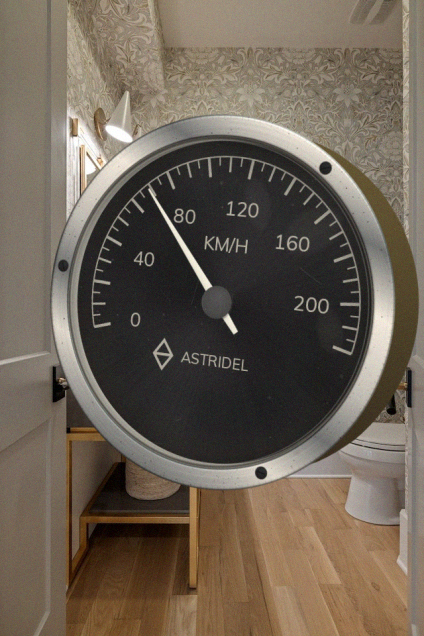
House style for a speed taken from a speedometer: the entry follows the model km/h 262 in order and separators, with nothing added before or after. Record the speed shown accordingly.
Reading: km/h 70
